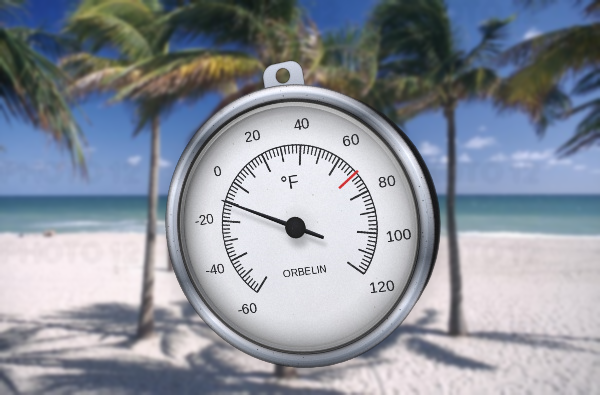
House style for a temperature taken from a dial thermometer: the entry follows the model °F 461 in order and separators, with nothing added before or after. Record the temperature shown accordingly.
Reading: °F -10
